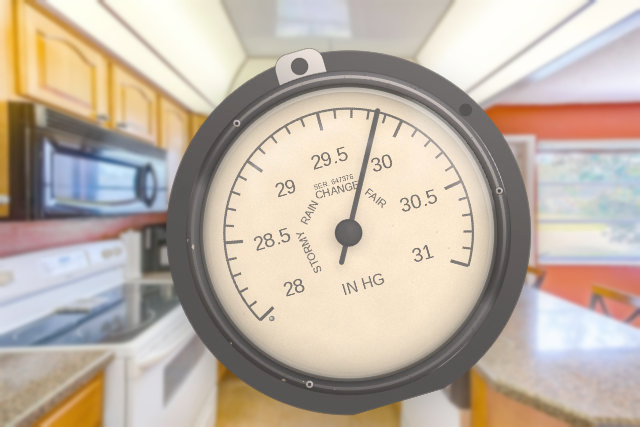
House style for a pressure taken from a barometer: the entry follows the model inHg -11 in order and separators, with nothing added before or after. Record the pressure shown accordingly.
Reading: inHg 29.85
